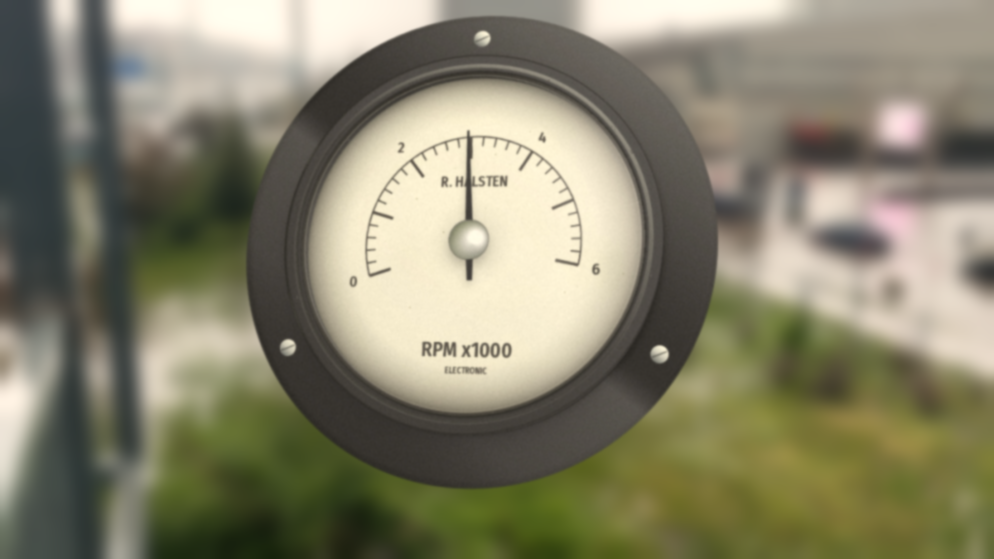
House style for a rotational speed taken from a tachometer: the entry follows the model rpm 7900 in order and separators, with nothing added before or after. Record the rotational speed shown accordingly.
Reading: rpm 3000
